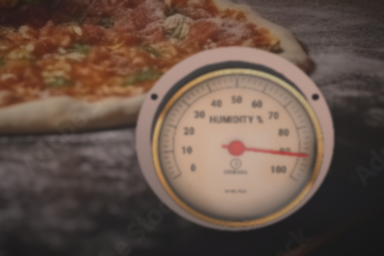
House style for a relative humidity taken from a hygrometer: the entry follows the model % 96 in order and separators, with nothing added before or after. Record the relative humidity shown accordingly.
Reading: % 90
